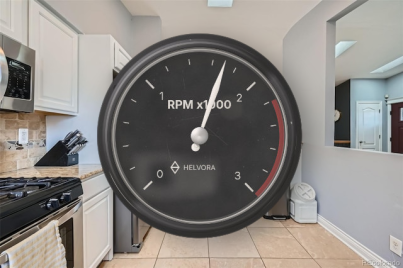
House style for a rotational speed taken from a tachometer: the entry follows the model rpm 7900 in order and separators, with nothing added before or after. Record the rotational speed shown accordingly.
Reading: rpm 1700
